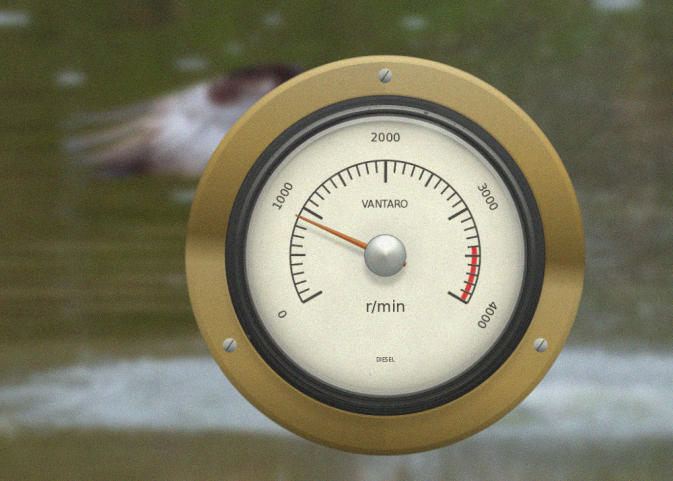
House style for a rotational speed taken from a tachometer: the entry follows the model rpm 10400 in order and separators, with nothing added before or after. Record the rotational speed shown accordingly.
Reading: rpm 900
